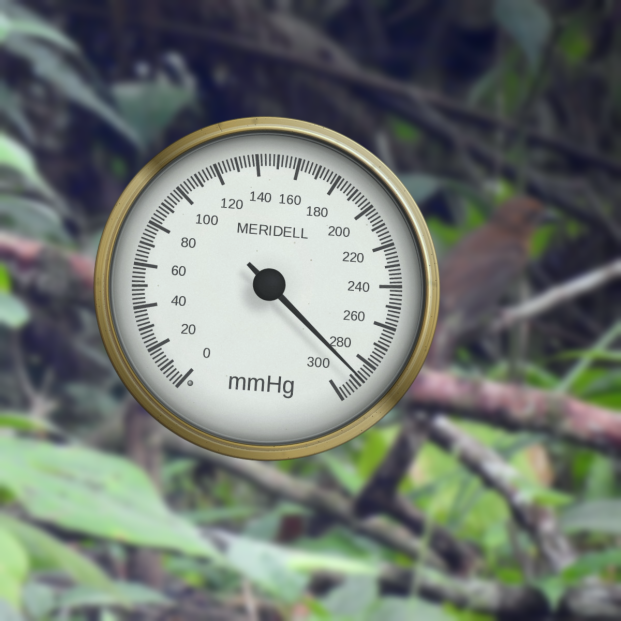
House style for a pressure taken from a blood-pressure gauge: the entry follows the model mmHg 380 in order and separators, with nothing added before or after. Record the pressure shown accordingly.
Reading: mmHg 288
